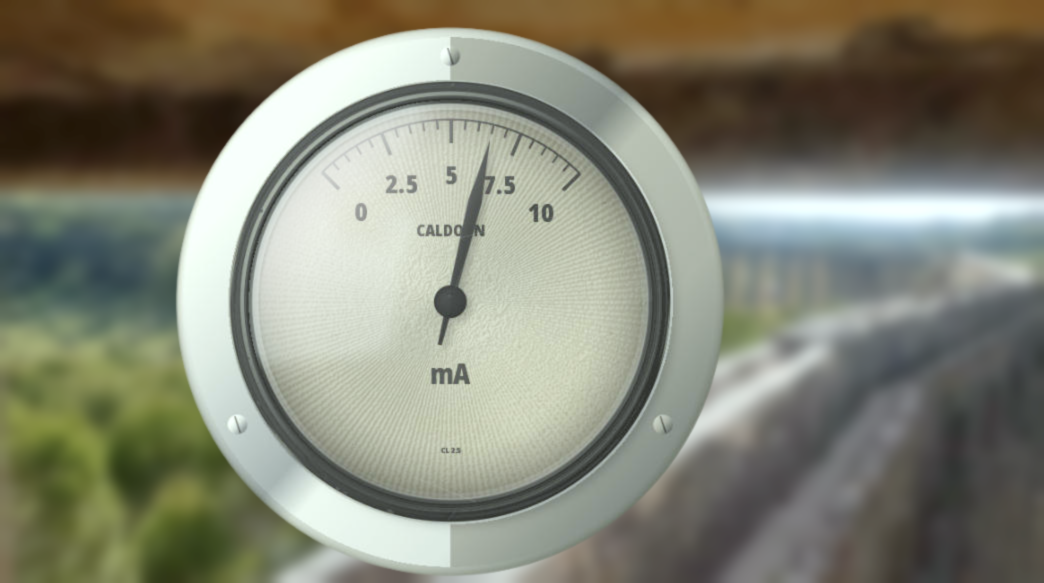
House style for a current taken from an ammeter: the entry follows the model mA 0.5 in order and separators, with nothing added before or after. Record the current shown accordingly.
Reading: mA 6.5
